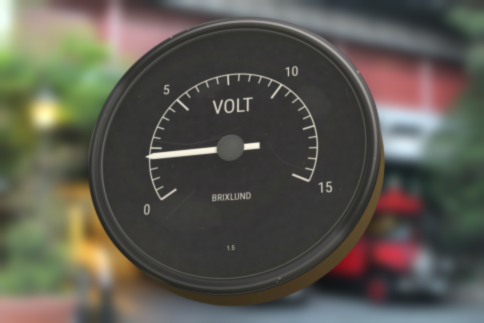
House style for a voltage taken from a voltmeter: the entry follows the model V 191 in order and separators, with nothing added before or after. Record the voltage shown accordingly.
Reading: V 2
